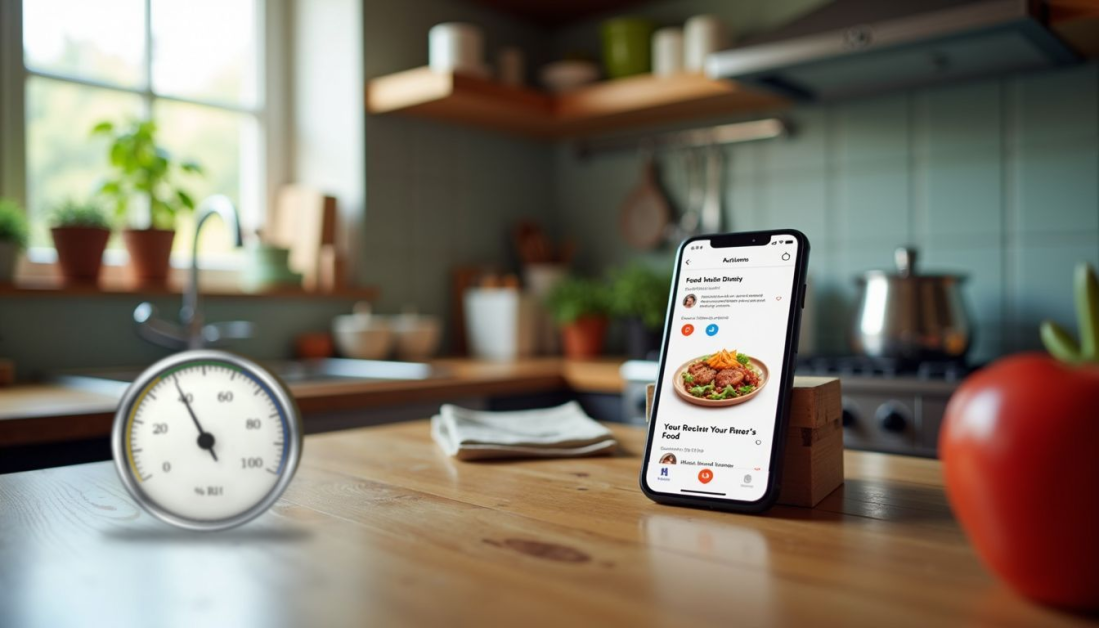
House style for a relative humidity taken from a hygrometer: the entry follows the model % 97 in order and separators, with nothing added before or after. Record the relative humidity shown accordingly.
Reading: % 40
